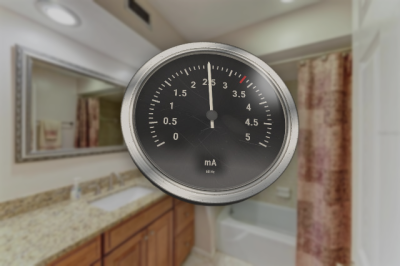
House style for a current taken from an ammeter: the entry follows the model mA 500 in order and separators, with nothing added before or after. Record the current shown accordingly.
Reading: mA 2.5
